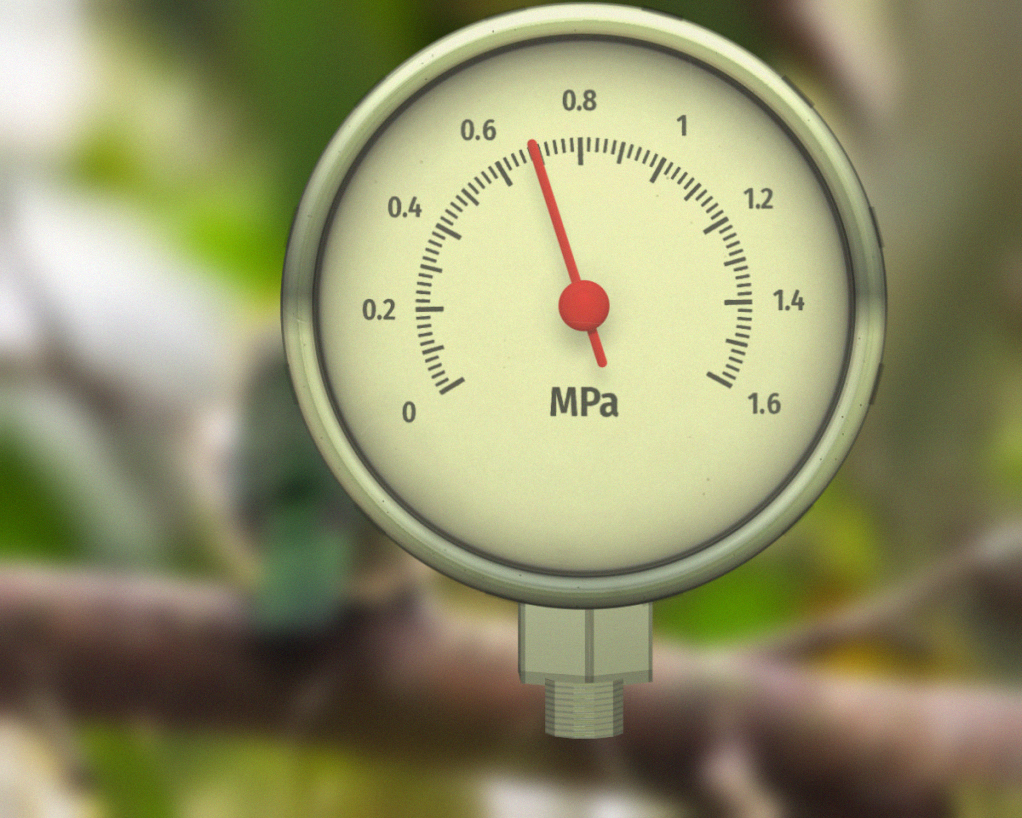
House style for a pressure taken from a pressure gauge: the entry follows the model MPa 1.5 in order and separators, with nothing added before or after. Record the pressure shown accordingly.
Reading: MPa 0.69
